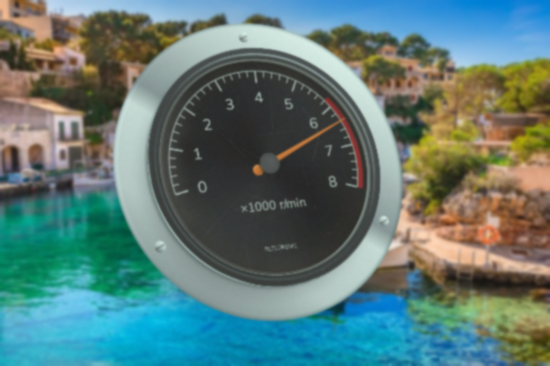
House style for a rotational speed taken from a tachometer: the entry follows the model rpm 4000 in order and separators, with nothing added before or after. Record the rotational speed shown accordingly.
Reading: rpm 6400
